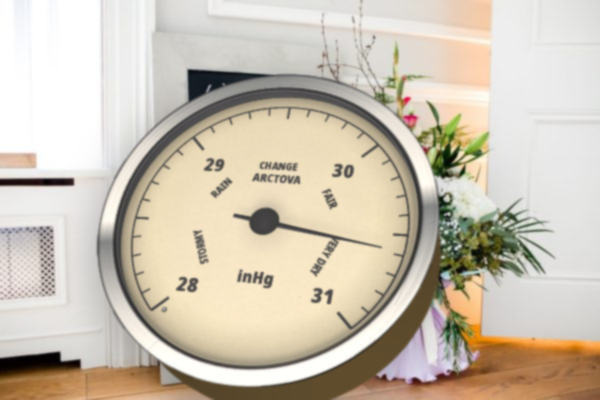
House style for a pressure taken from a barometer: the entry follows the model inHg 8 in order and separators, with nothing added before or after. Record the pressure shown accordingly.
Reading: inHg 30.6
